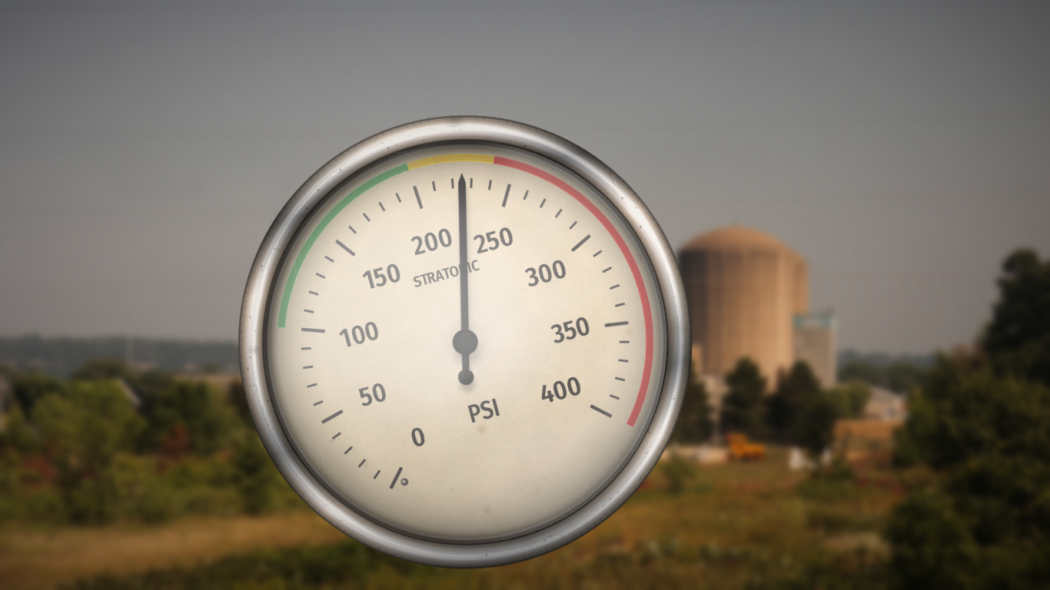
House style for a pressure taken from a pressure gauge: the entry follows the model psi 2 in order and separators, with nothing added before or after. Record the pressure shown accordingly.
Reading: psi 225
